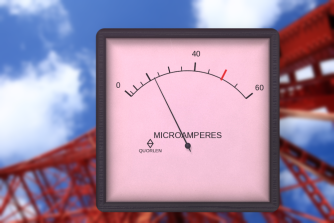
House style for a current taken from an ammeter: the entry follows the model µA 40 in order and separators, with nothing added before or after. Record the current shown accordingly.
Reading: µA 22.5
